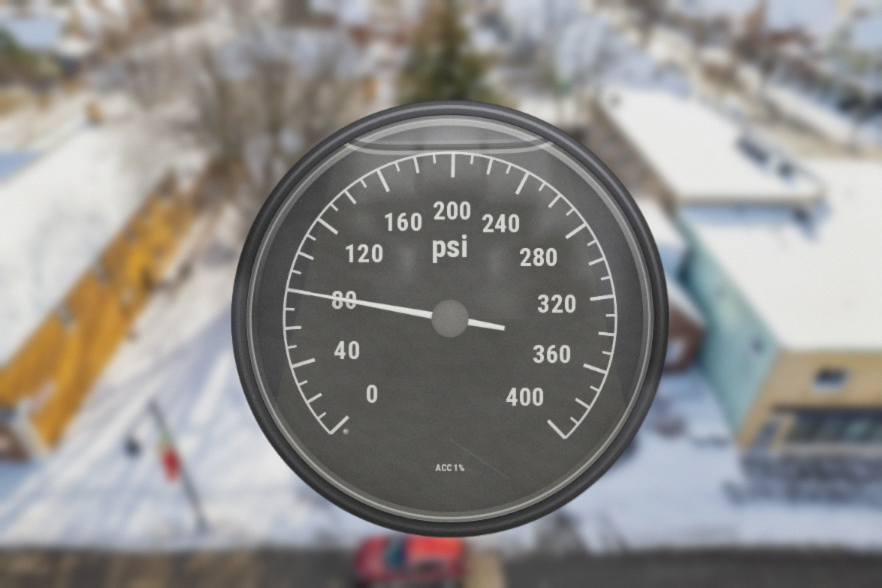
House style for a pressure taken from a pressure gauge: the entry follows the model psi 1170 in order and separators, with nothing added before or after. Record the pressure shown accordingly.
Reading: psi 80
